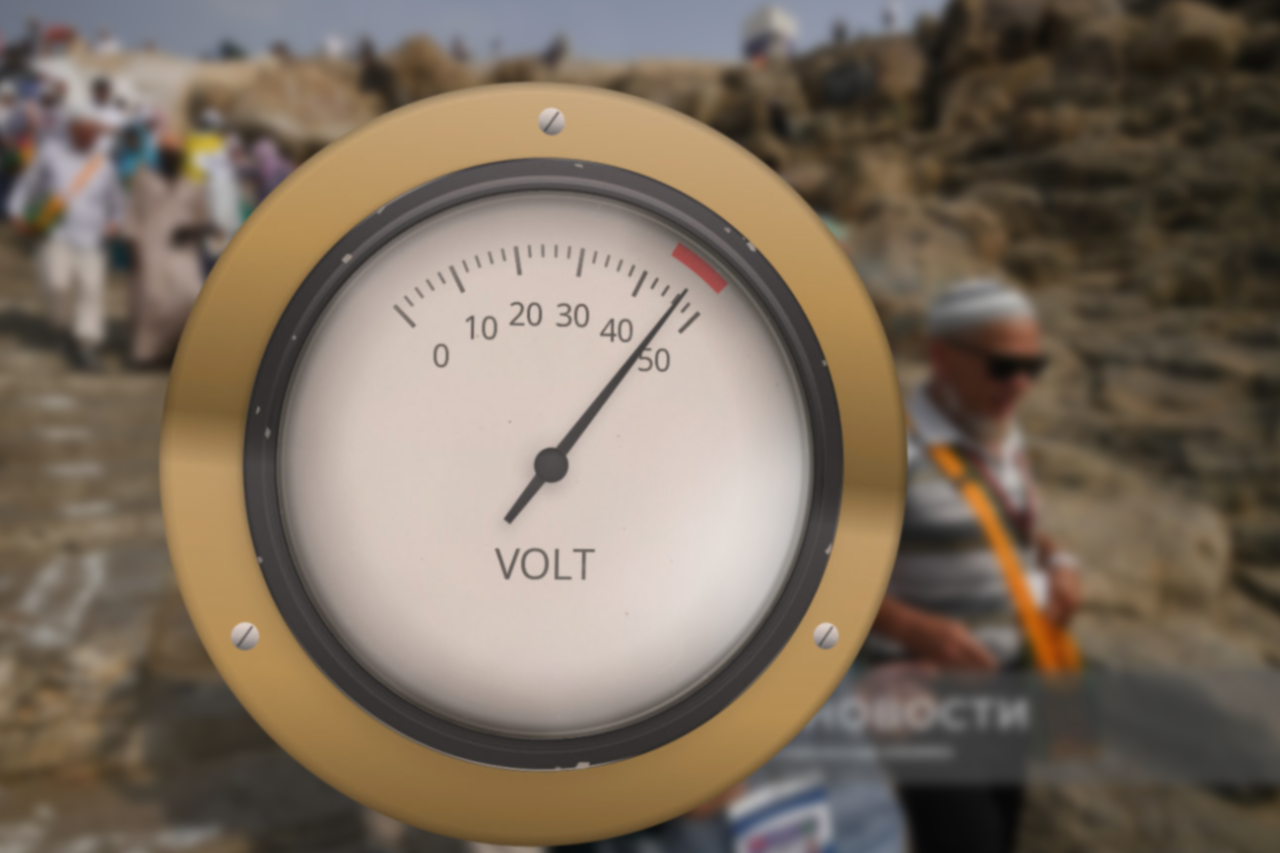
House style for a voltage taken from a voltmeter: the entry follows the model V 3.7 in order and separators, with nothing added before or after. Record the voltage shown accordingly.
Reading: V 46
